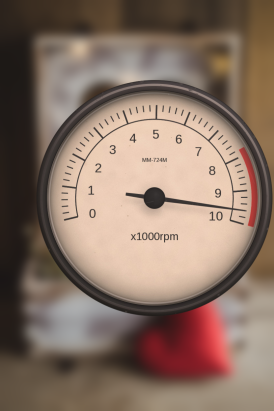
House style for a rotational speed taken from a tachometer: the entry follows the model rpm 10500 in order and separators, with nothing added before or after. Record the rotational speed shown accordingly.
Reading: rpm 9600
